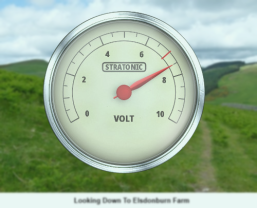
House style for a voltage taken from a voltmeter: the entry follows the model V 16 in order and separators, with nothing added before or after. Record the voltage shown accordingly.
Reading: V 7.5
